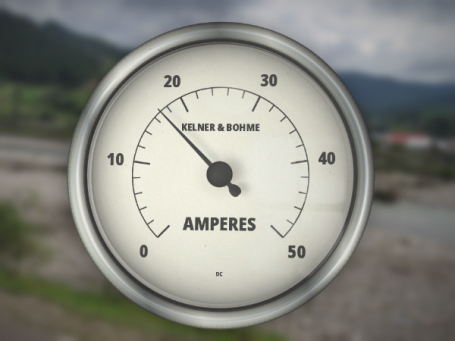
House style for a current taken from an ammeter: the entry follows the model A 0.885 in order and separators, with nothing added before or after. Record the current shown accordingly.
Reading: A 17
